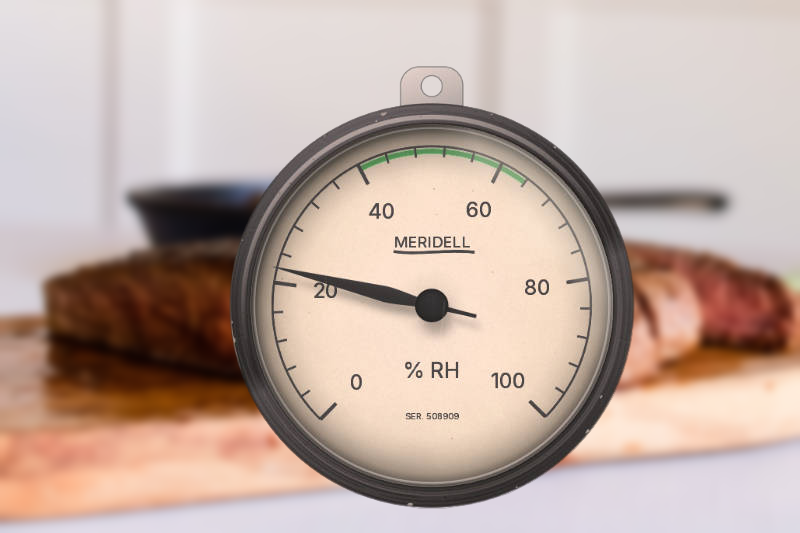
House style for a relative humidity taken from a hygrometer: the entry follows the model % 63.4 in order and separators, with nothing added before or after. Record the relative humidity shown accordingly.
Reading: % 22
